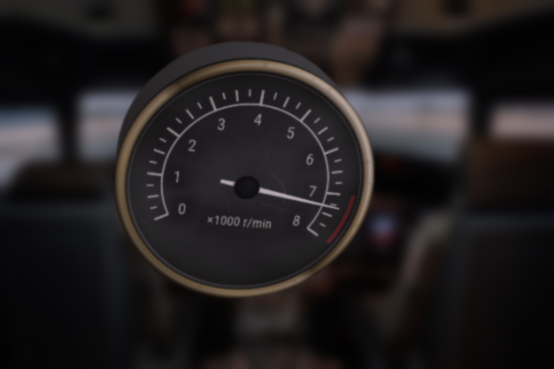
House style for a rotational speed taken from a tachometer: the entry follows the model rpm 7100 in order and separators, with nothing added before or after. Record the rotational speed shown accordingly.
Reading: rpm 7250
